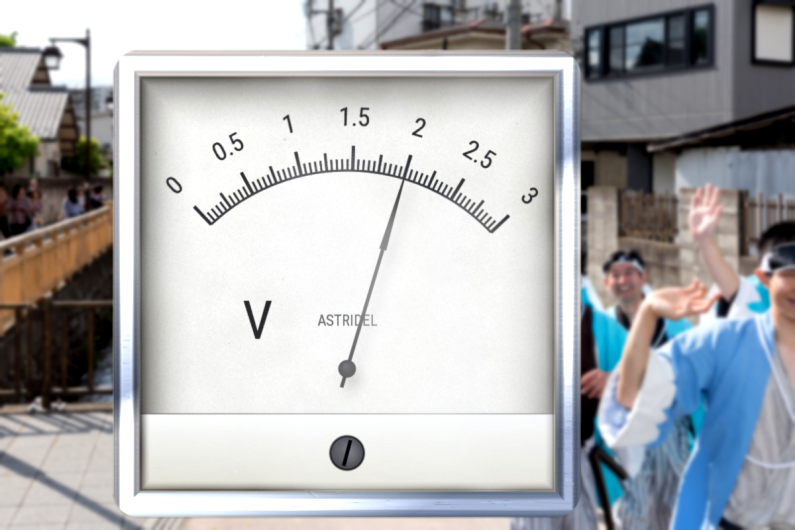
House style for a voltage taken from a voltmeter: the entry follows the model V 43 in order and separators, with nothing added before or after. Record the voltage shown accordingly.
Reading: V 2
